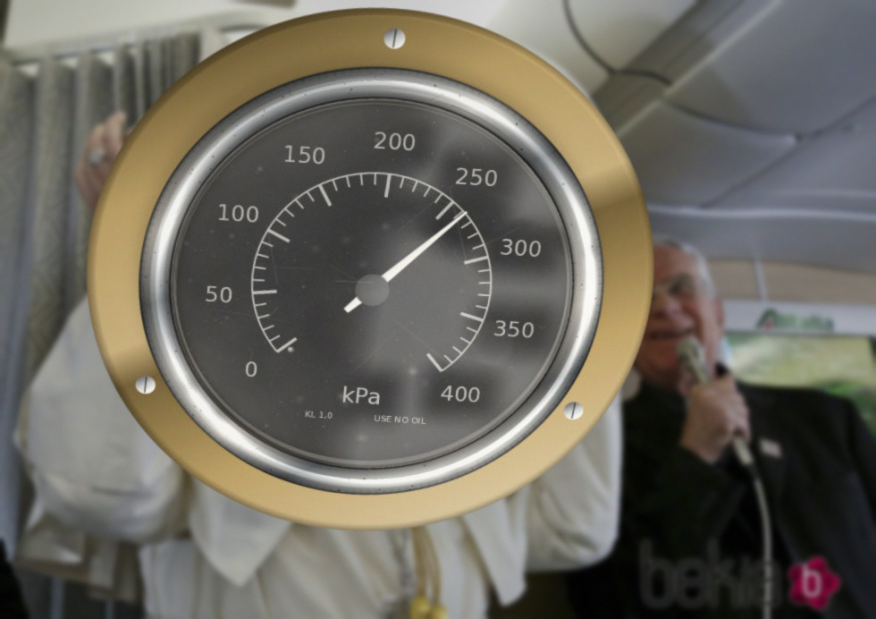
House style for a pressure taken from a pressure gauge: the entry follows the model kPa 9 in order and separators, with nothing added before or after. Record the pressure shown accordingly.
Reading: kPa 260
